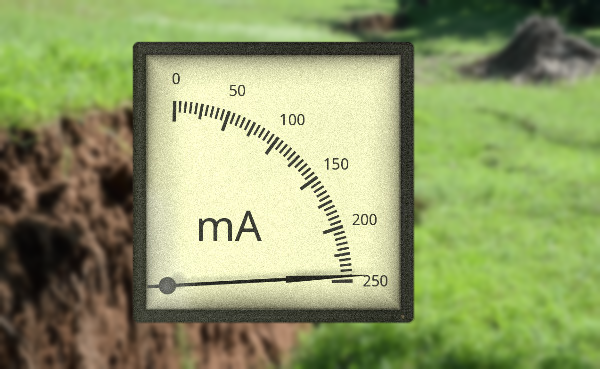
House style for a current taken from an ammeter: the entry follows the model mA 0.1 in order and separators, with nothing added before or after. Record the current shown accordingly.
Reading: mA 245
